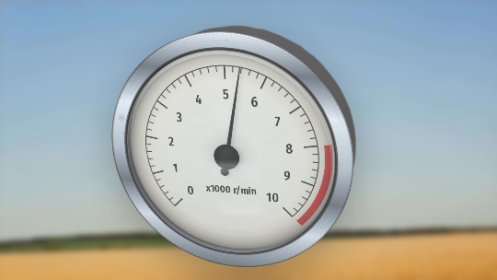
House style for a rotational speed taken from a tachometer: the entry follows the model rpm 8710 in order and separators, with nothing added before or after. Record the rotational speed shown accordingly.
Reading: rpm 5400
